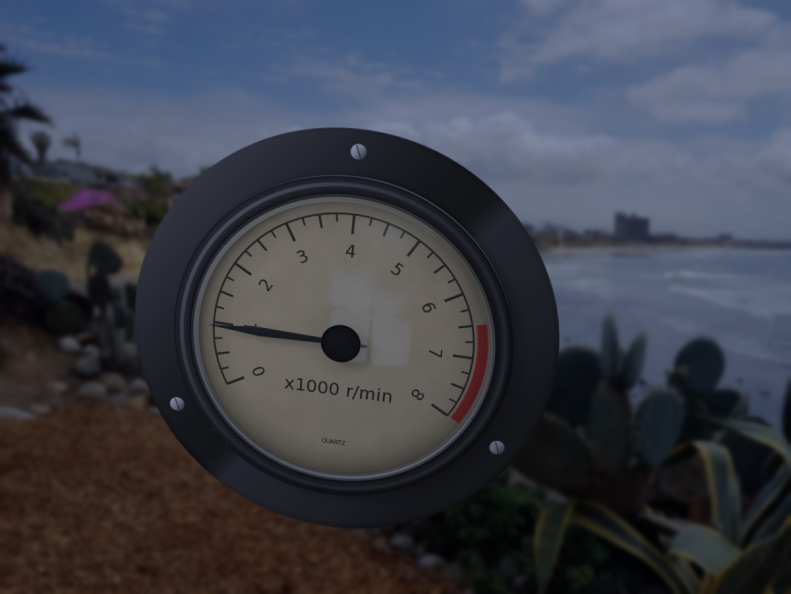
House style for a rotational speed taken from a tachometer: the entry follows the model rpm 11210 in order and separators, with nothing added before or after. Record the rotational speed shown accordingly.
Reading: rpm 1000
